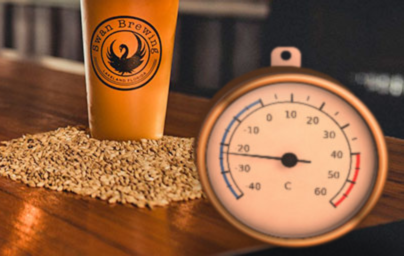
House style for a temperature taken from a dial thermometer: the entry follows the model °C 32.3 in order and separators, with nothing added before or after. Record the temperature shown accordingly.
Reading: °C -22.5
